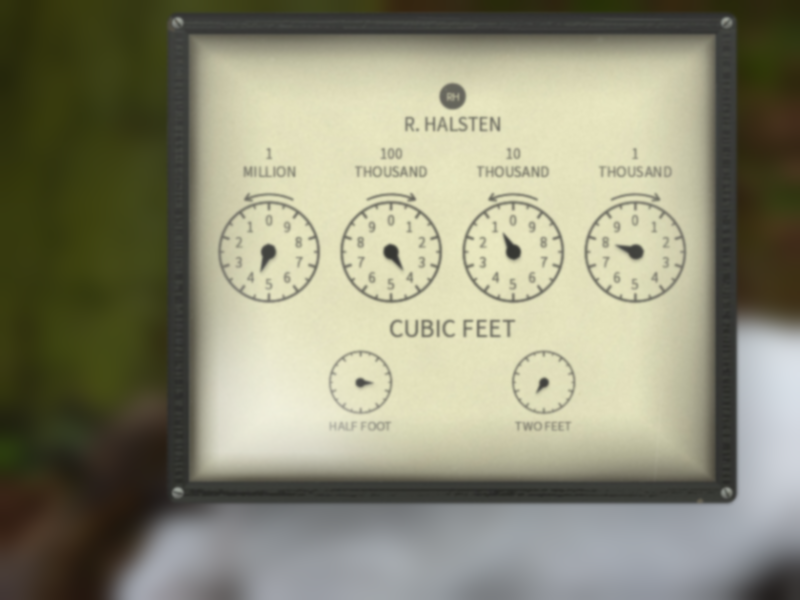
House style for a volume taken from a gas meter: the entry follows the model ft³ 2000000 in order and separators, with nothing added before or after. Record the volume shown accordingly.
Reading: ft³ 440800
